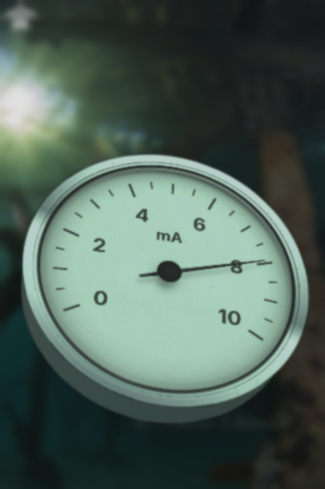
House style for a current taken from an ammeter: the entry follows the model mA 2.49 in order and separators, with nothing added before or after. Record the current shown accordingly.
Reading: mA 8
